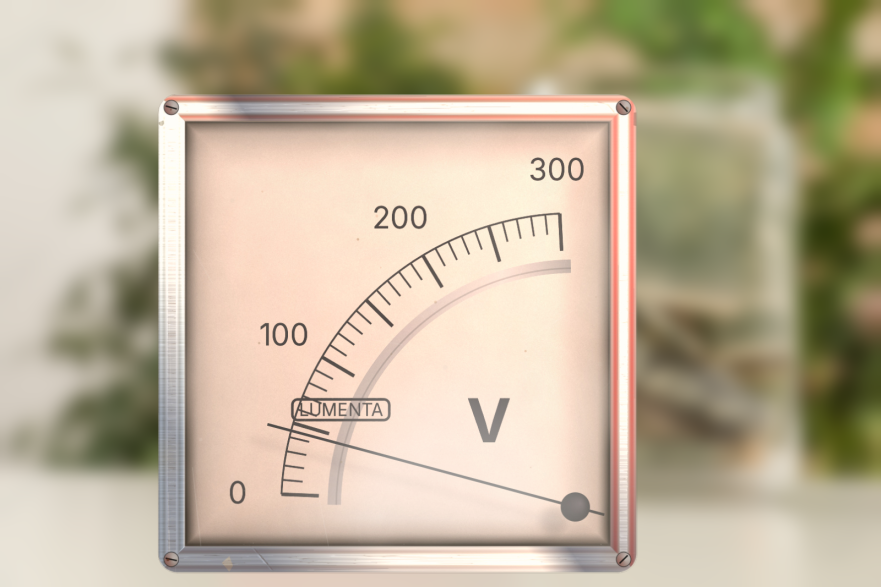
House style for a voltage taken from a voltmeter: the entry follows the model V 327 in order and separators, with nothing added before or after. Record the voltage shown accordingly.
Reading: V 45
